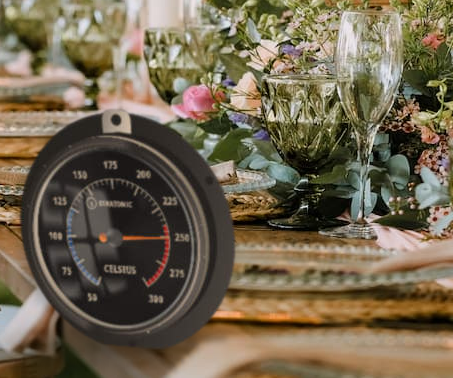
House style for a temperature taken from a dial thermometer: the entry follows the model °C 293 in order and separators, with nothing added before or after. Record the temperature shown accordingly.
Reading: °C 250
